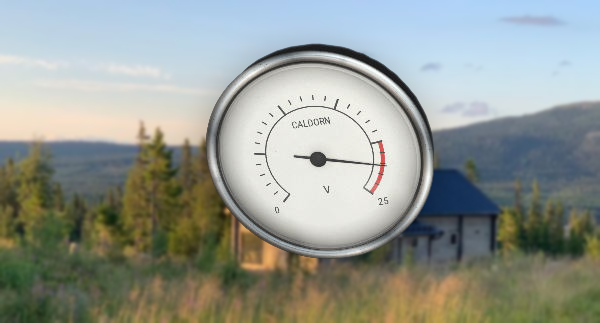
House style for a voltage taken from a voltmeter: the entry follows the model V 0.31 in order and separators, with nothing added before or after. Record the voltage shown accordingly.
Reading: V 22
